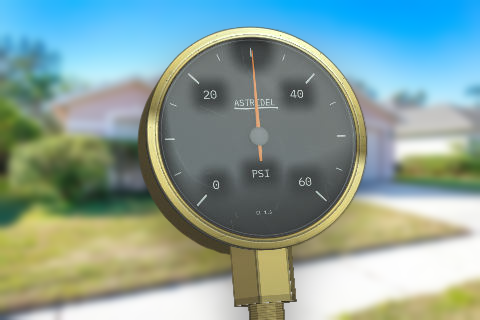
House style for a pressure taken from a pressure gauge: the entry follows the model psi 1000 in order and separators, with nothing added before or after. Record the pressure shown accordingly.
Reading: psi 30
